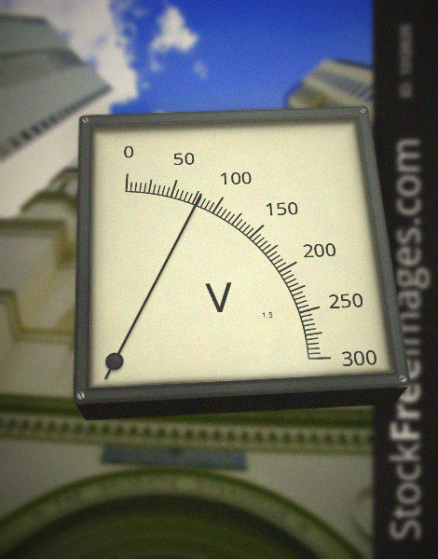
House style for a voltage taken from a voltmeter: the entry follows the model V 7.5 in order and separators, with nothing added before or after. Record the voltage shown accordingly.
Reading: V 80
